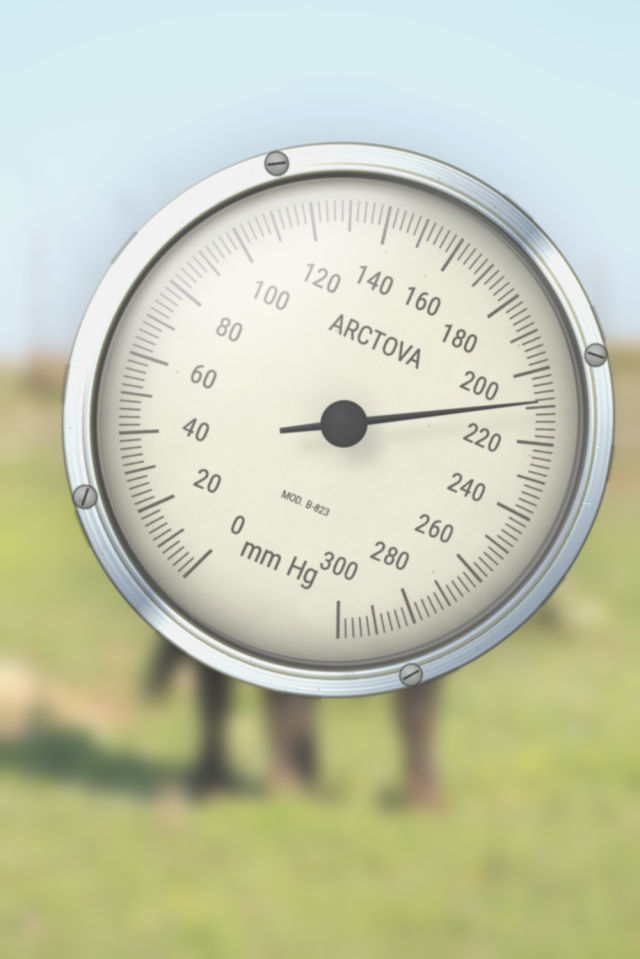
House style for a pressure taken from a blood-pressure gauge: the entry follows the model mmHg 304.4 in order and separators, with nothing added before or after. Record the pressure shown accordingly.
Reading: mmHg 208
